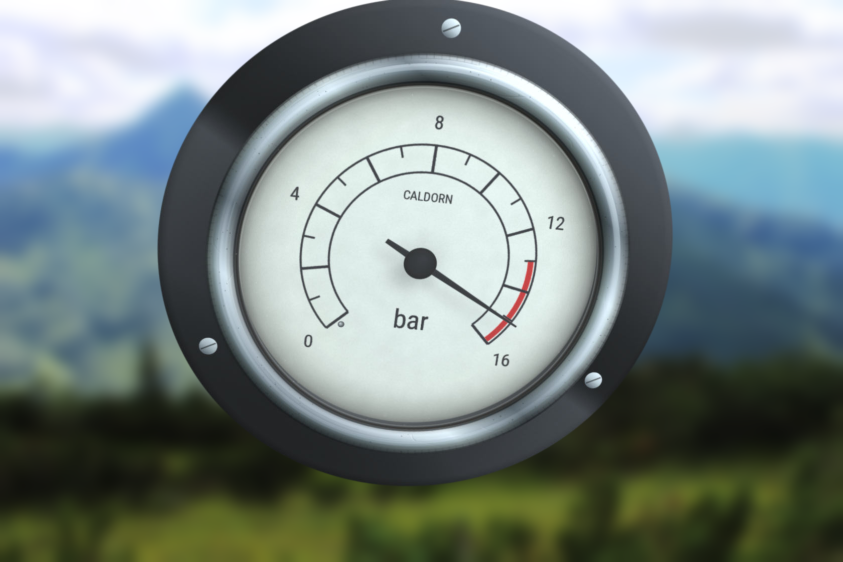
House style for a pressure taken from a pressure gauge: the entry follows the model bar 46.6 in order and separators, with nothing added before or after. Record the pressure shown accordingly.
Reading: bar 15
